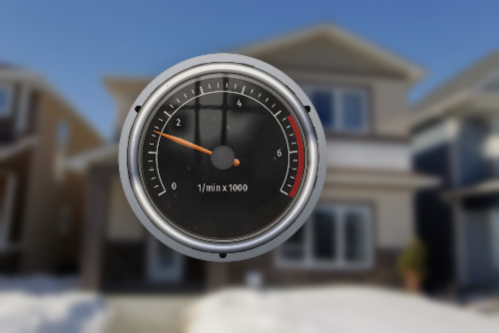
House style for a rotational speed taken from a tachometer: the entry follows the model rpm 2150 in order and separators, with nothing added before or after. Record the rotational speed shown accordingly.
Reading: rpm 1500
